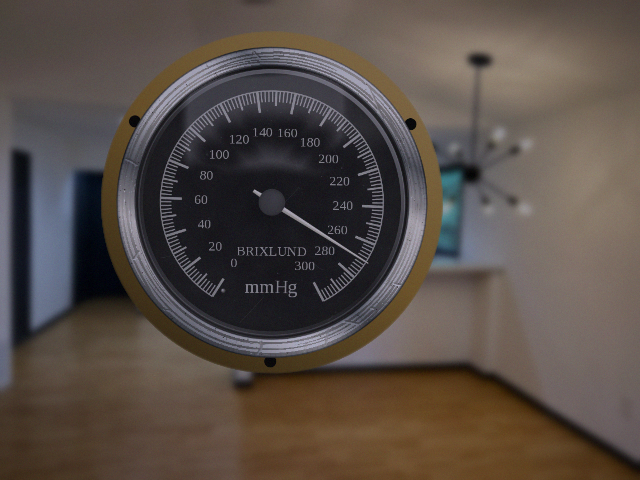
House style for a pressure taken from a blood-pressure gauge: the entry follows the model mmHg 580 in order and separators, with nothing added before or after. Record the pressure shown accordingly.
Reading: mmHg 270
